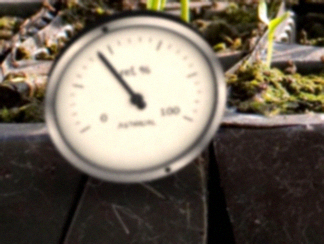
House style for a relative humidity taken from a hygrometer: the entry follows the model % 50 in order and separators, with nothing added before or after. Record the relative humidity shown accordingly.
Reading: % 36
